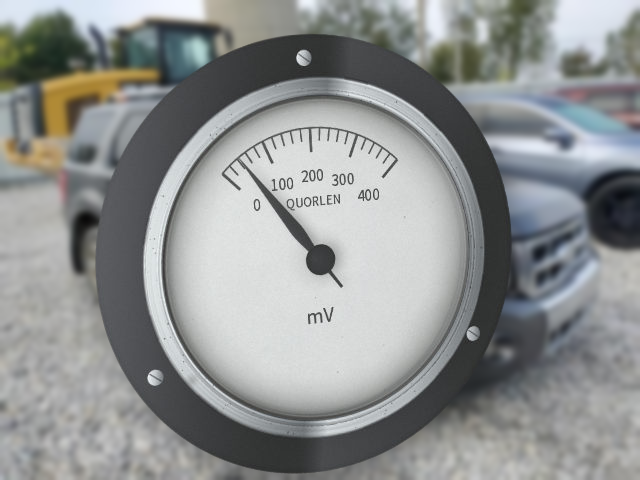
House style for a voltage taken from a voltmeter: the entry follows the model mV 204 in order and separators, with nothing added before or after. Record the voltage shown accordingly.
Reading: mV 40
